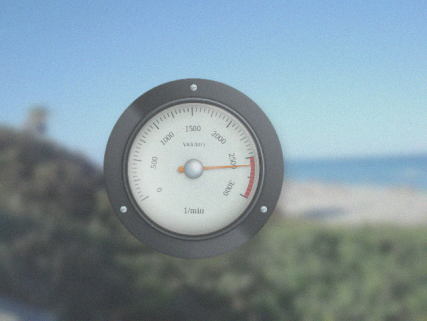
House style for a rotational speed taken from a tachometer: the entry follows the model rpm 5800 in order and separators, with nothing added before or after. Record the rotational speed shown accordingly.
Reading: rpm 2600
